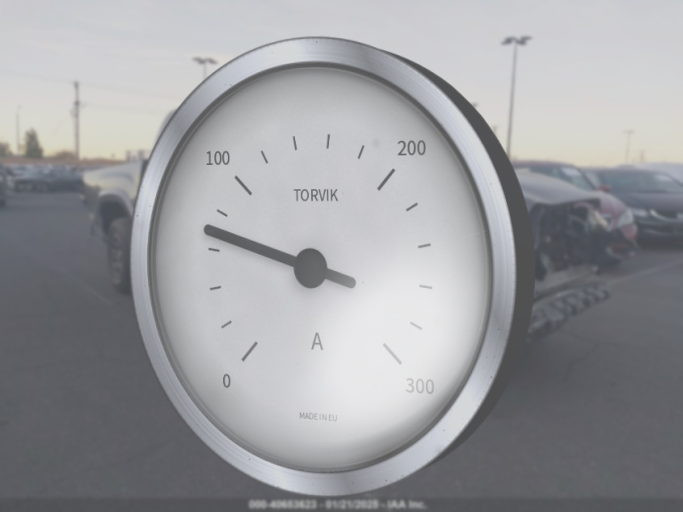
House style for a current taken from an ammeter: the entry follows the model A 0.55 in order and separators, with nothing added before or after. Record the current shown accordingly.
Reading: A 70
